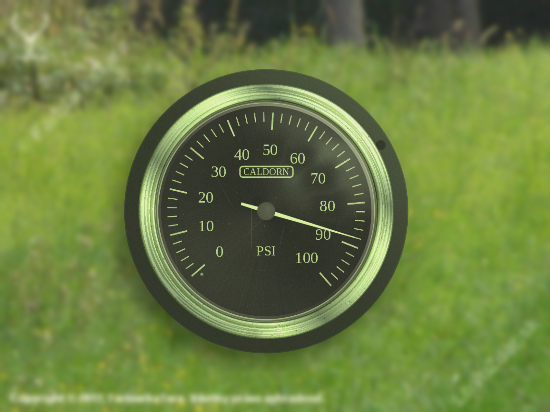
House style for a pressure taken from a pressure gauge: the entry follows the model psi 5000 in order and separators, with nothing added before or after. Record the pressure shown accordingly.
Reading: psi 88
